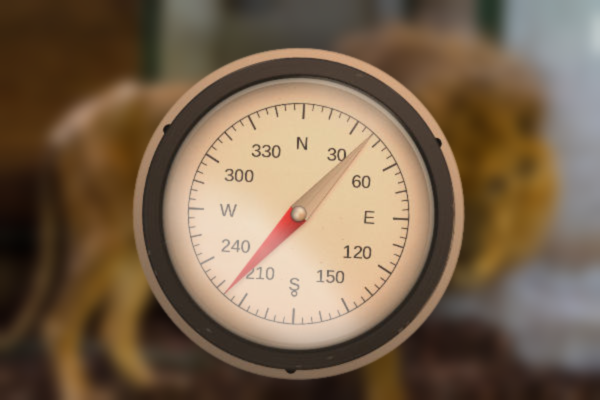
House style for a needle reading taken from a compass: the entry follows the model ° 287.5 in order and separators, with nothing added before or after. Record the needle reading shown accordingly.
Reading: ° 220
